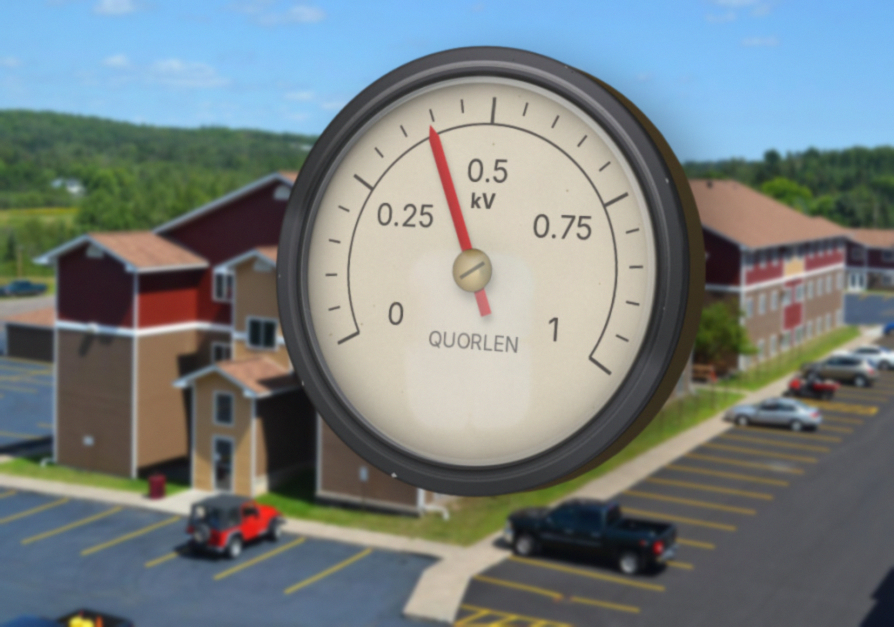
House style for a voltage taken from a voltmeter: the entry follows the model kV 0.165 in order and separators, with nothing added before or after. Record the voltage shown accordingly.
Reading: kV 0.4
